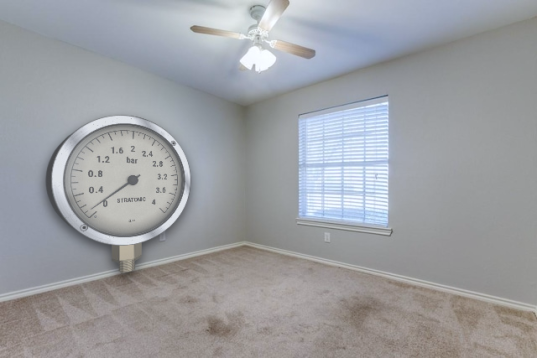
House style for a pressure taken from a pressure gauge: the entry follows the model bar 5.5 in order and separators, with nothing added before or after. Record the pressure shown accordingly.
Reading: bar 0.1
